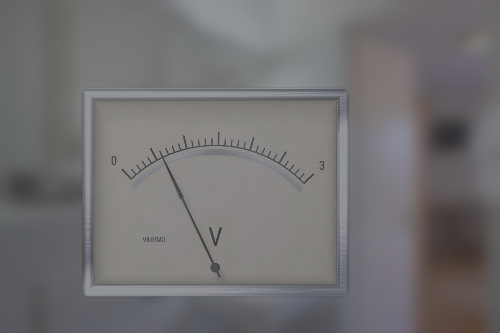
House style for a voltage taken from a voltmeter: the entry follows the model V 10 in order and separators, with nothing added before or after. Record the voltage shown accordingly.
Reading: V 0.6
